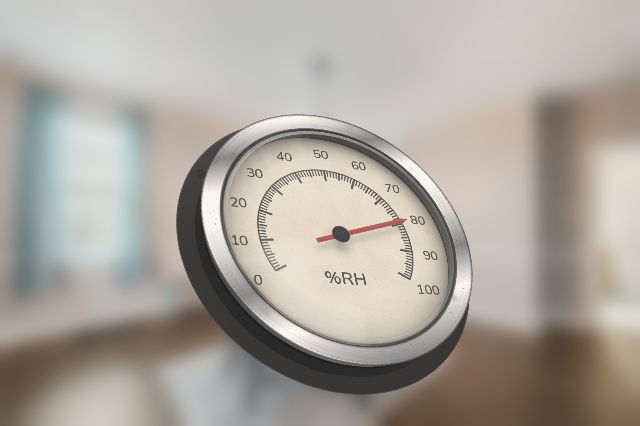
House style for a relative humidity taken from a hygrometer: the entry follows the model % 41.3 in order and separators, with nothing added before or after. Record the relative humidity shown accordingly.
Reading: % 80
